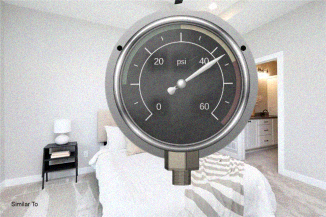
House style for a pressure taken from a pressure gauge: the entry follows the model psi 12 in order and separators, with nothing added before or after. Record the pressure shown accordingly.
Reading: psi 42.5
